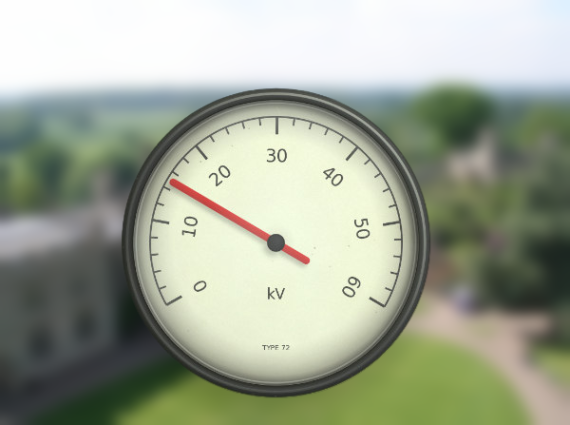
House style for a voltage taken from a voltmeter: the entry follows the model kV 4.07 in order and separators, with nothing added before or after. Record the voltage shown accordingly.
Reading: kV 15
